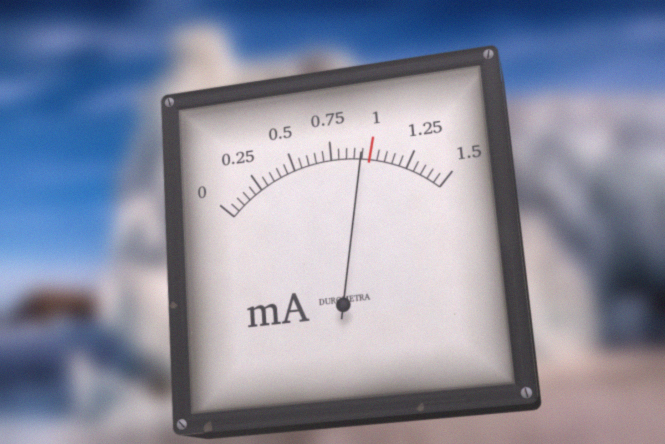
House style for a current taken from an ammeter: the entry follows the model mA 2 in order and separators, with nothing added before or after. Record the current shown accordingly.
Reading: mA 0.95
